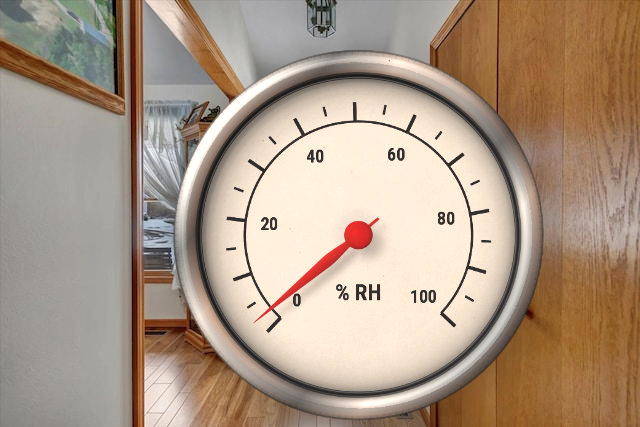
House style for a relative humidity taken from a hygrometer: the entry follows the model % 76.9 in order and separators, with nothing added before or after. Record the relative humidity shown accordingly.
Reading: % 2.5
